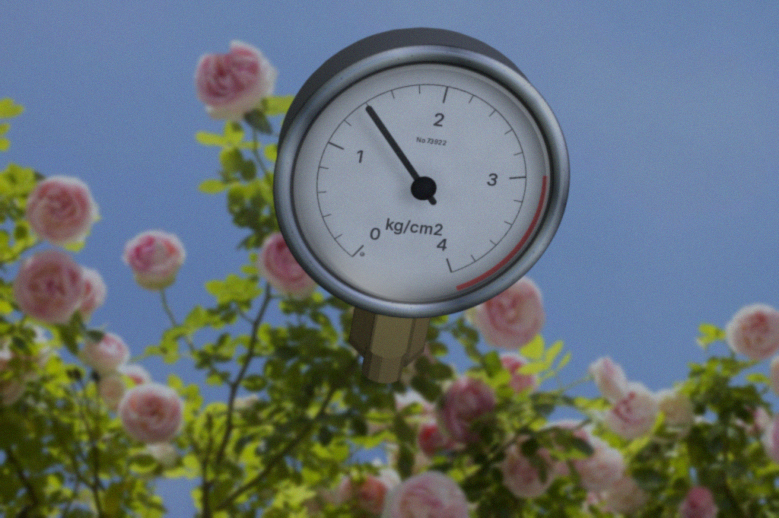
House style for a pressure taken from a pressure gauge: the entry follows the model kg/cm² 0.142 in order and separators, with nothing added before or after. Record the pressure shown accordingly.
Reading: kg/cm² 1.4
